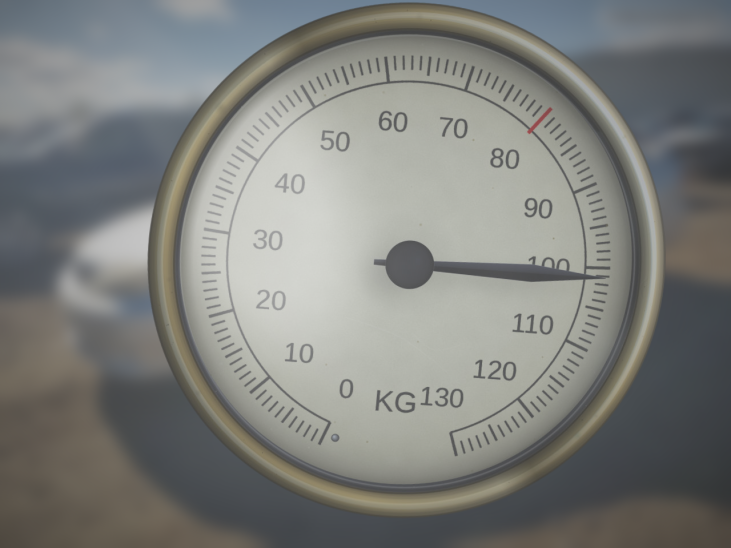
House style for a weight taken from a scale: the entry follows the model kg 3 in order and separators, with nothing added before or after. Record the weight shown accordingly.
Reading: kg 101
